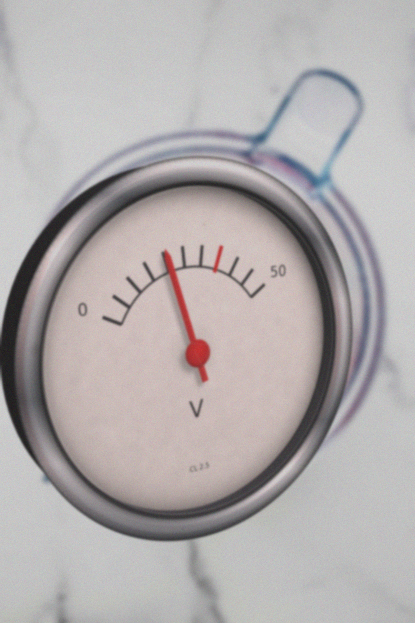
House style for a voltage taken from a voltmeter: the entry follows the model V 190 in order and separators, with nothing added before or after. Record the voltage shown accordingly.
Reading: V 20
